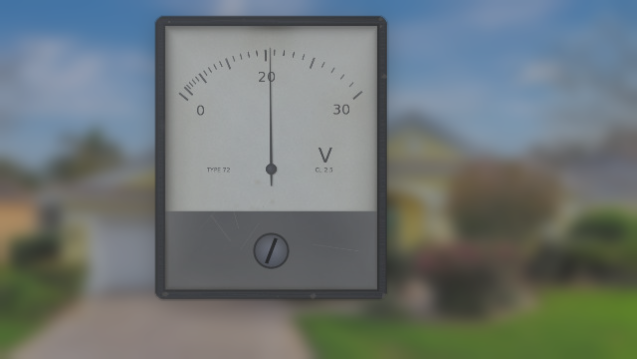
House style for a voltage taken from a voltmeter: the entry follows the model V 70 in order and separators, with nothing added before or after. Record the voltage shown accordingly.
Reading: V 20.5
